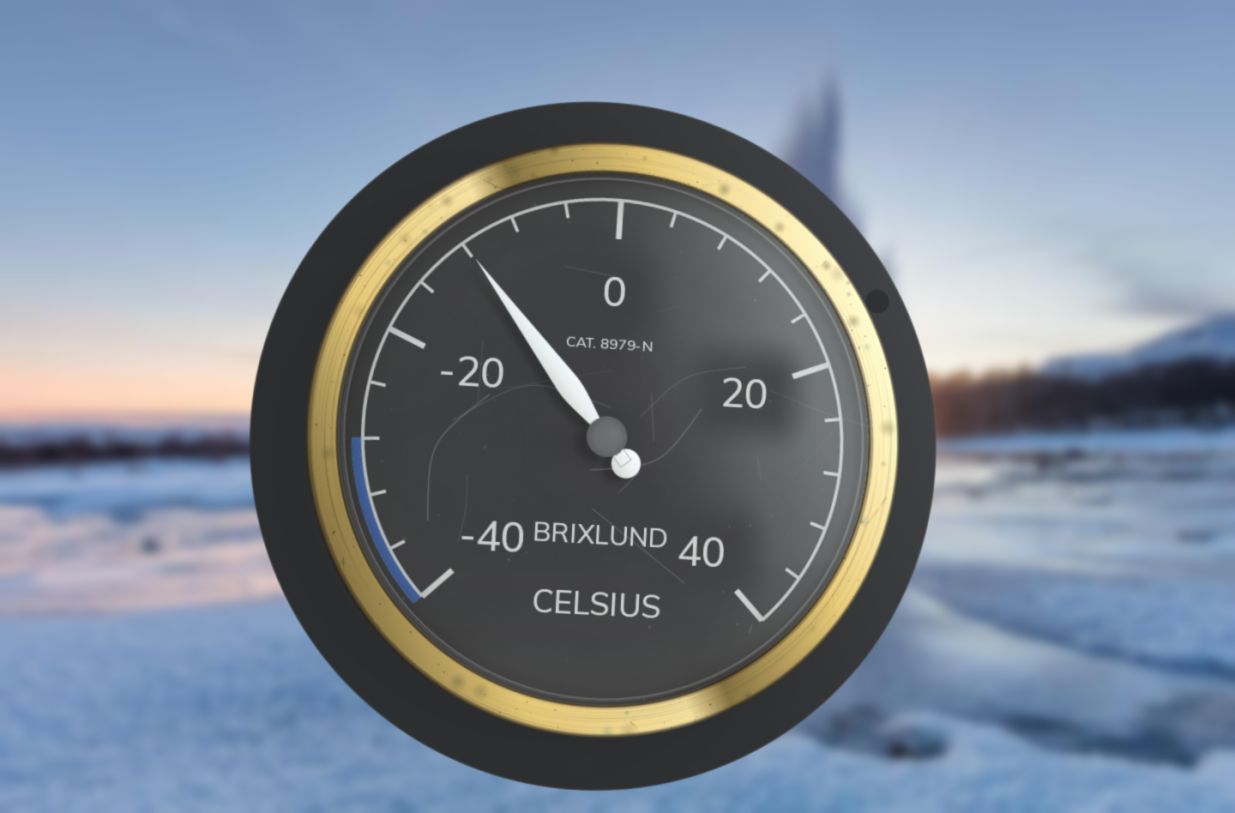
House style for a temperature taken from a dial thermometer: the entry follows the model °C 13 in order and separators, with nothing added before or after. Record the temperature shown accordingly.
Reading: °C -12
